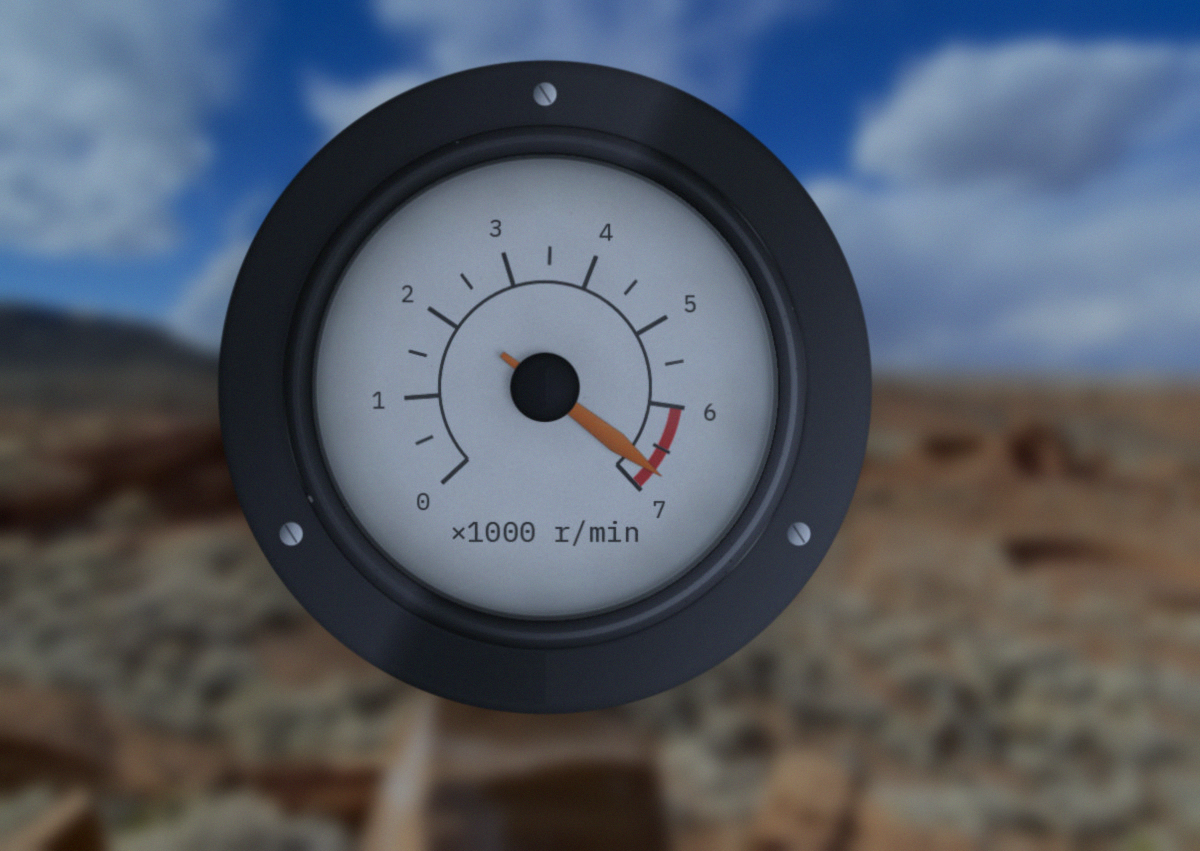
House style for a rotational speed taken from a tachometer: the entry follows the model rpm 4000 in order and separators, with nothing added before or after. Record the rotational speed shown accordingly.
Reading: rpm 6750
